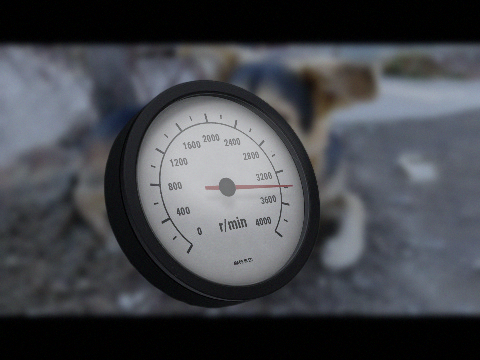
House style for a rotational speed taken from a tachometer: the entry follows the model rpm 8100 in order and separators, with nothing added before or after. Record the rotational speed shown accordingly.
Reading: rpm 3400
